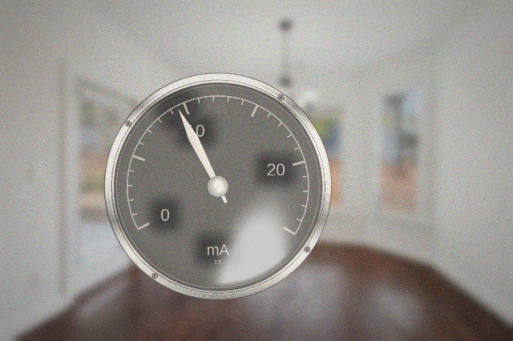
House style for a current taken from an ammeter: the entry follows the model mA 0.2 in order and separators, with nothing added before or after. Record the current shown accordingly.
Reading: mA 9.5
